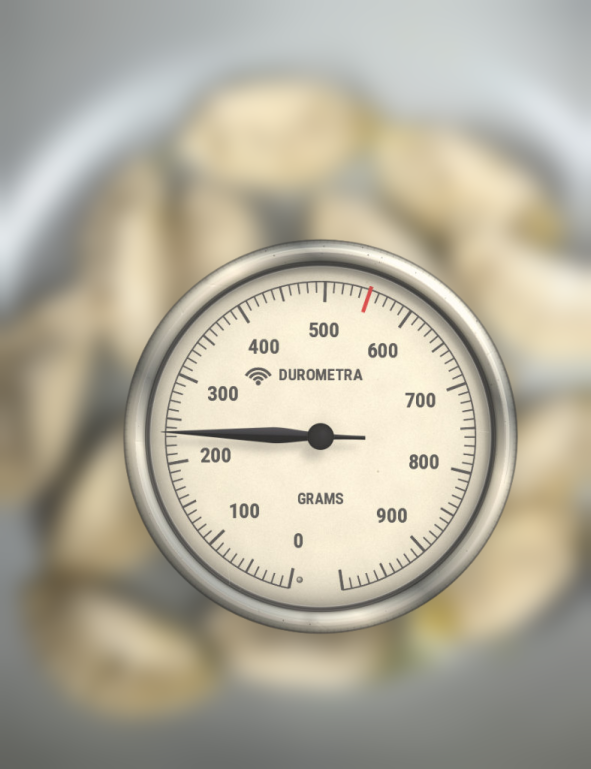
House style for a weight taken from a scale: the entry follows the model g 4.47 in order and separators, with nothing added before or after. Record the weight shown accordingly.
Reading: g 235
